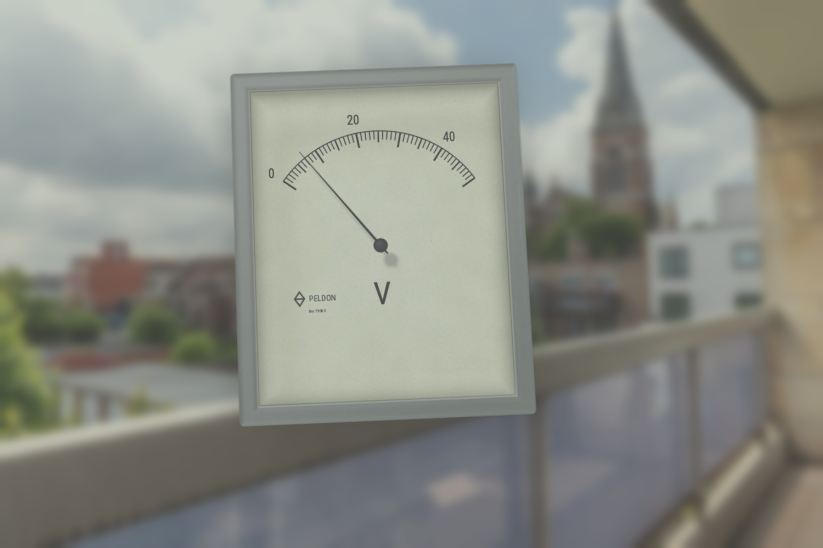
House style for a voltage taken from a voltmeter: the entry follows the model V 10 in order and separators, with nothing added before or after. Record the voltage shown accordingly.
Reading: V 7
